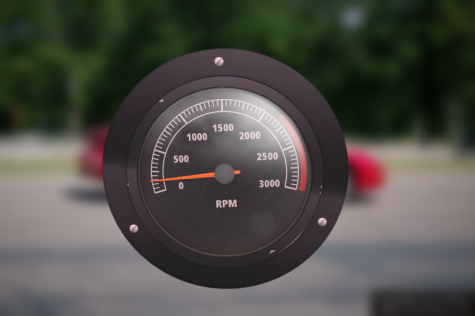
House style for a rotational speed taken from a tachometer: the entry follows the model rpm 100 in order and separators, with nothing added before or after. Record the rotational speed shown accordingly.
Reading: rpm 150
